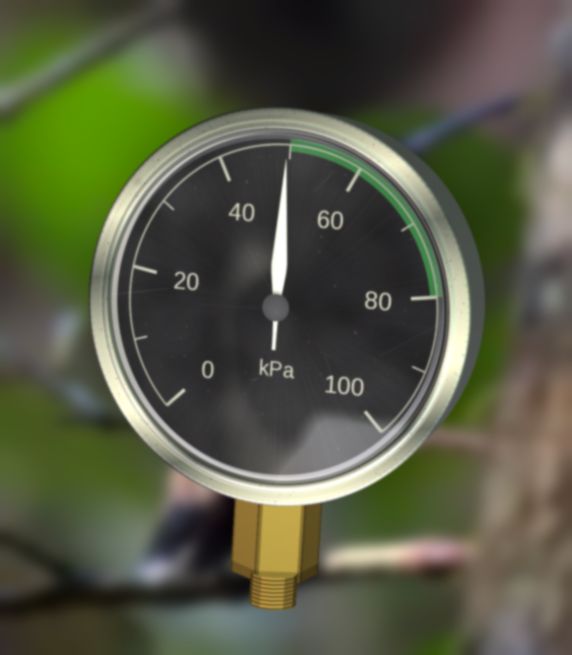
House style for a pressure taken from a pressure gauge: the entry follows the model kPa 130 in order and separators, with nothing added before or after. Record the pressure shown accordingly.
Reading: kPa 50
